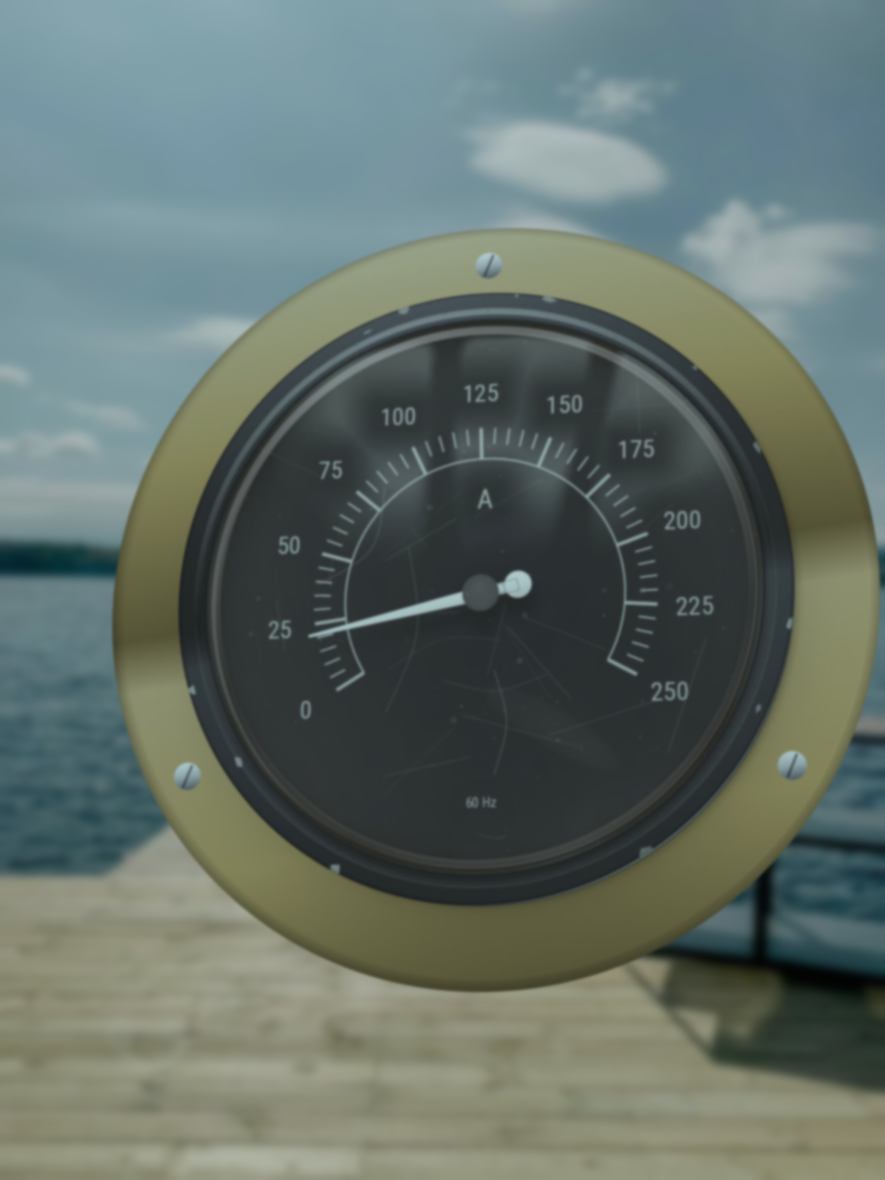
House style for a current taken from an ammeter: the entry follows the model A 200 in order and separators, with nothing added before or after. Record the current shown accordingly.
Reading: A 20
